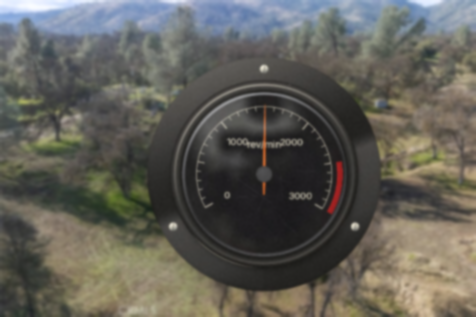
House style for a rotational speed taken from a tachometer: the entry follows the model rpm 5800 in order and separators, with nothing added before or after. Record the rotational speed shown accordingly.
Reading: rpm 1500
